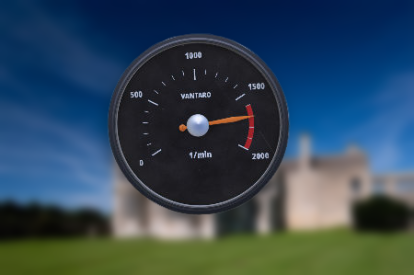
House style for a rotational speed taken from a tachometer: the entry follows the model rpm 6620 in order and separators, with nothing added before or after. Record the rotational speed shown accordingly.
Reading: rpm 1700
